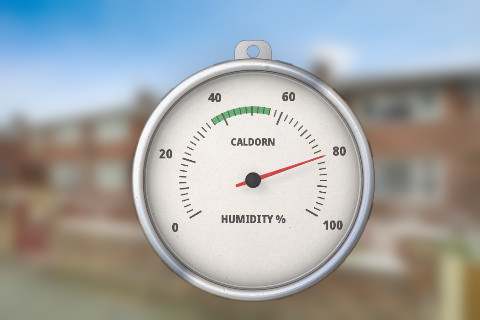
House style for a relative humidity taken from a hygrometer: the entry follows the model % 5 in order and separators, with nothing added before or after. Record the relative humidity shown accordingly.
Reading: % 80
